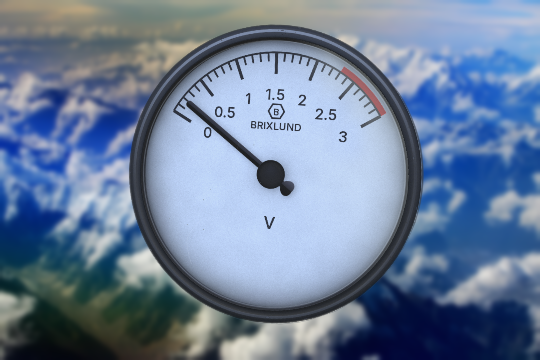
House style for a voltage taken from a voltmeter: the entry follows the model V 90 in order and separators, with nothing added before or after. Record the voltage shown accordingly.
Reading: V 0.2
